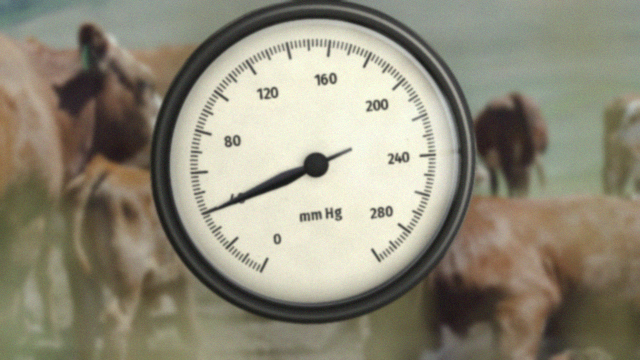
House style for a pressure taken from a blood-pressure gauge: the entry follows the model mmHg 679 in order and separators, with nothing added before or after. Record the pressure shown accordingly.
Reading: mmHg 40
